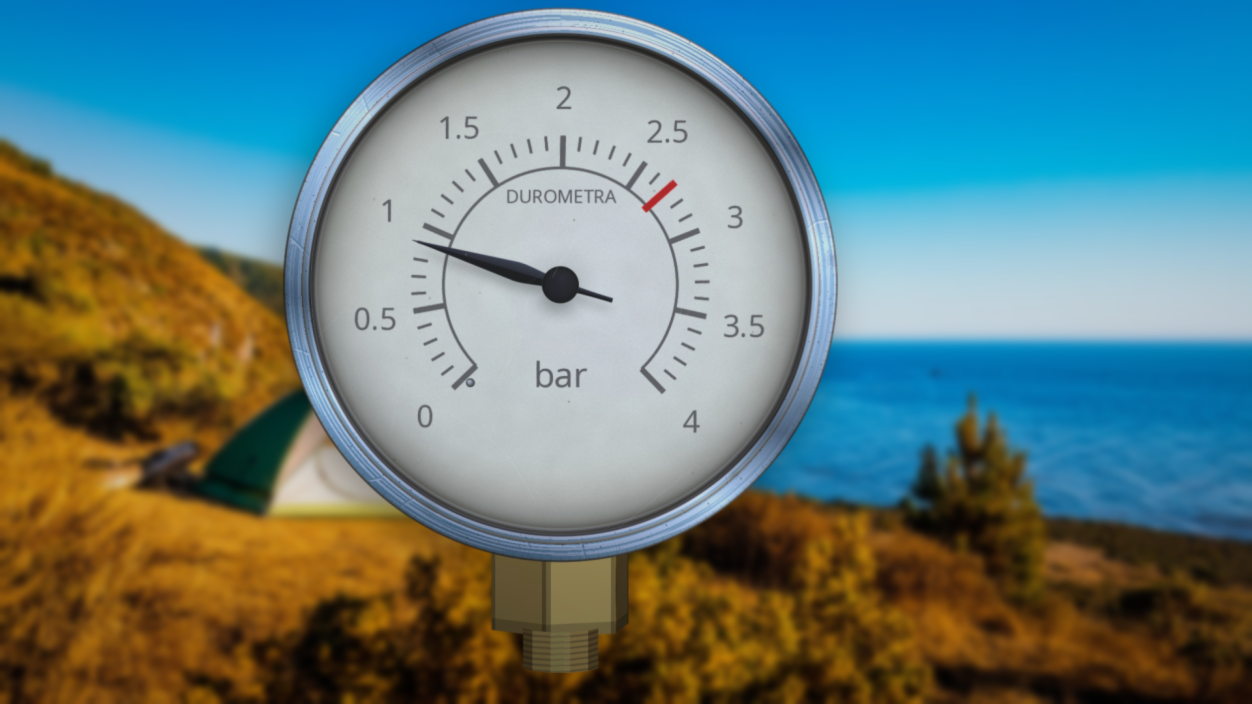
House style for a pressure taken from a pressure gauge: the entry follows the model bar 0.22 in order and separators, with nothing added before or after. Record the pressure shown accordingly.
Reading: bar 0.9
